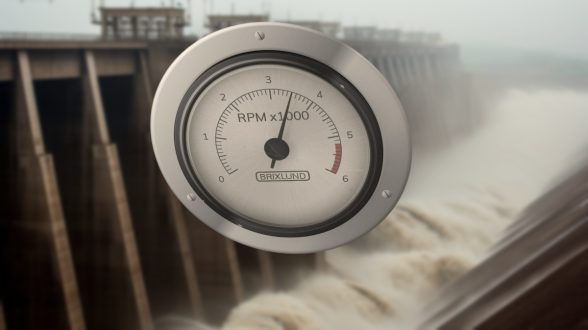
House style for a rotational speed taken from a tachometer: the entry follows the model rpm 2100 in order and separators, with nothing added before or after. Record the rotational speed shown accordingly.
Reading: rpm 3500
